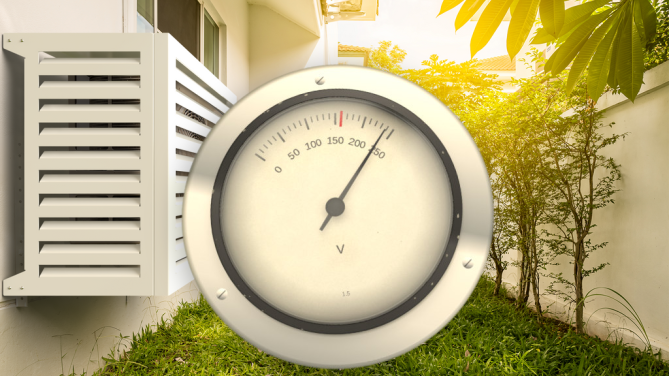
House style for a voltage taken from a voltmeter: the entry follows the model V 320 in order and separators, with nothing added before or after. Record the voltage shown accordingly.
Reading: V 240
